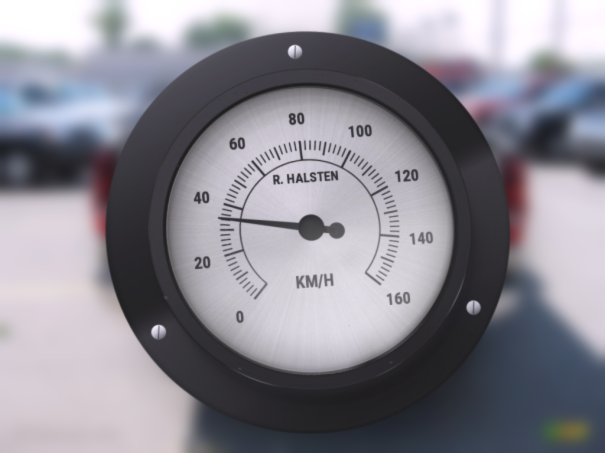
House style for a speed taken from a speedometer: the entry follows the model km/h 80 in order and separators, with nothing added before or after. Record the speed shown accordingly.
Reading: km/h 34
